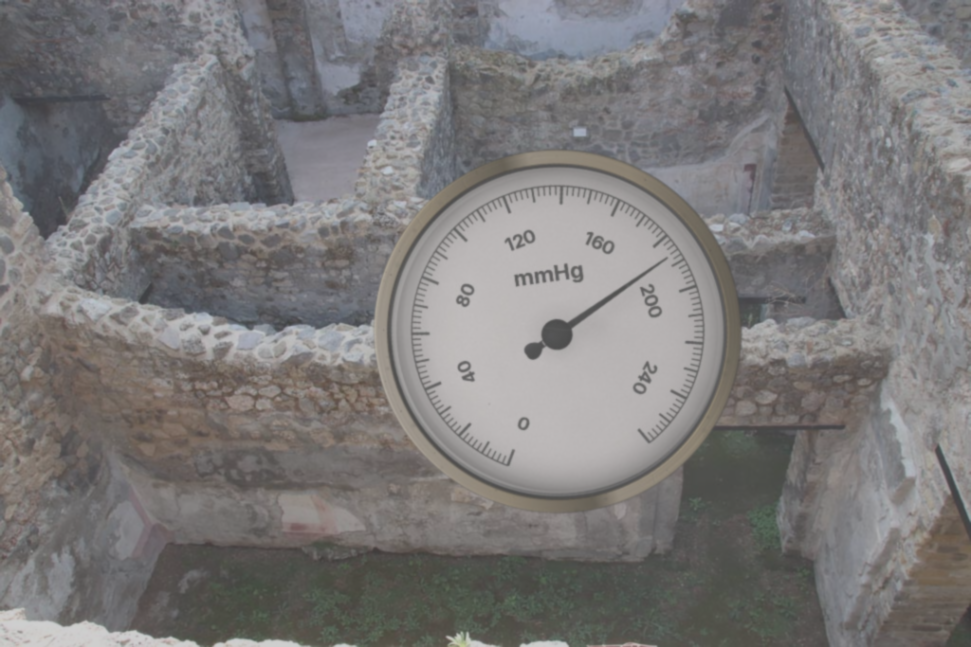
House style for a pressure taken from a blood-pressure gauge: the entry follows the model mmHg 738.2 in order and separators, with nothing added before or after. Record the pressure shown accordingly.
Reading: mmHg 186
